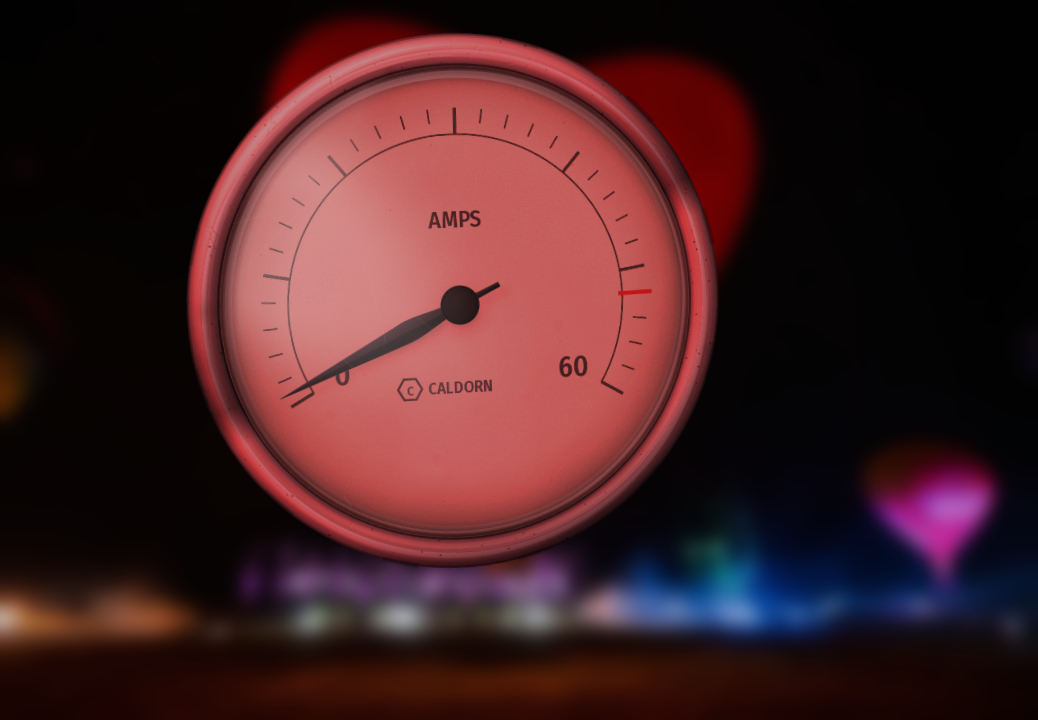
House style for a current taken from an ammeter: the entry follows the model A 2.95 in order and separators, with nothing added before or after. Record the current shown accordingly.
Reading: A 1
